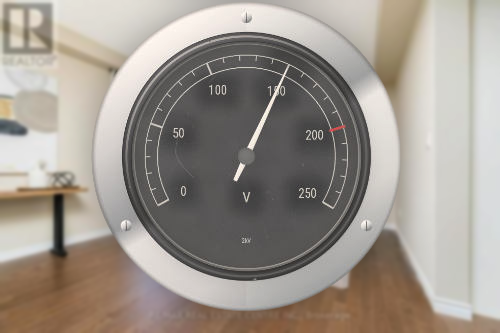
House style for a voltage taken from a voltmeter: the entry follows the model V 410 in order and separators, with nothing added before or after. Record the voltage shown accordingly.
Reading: V 150
